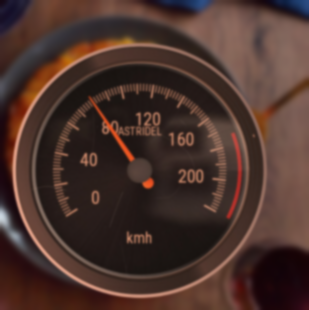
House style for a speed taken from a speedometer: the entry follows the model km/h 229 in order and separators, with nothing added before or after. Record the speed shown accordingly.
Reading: km/h 80
